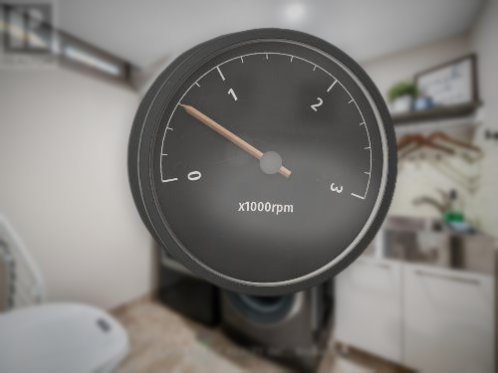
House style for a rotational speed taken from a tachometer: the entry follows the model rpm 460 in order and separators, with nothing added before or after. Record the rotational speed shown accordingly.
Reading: rpm 600
